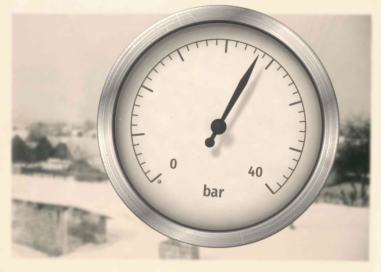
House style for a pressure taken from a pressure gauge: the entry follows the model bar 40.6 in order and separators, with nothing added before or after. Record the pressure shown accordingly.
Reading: bar 23.5
